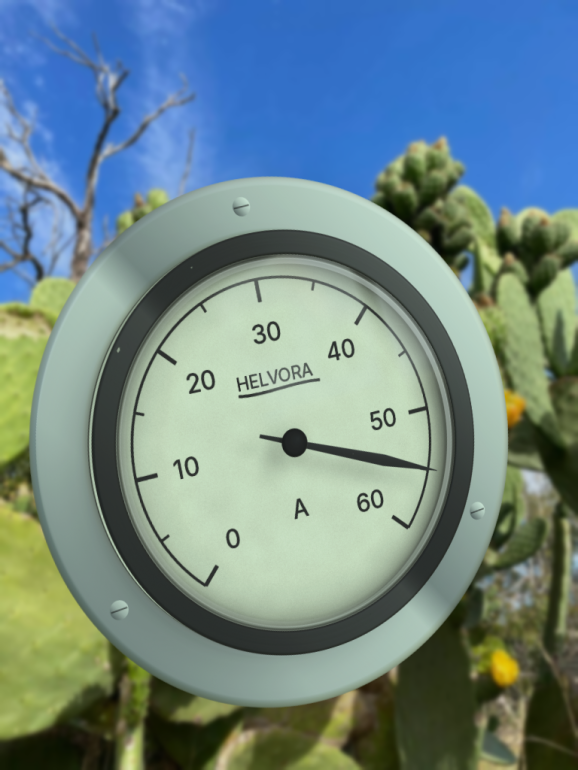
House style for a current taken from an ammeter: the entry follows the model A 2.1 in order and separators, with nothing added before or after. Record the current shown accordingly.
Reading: A 55
